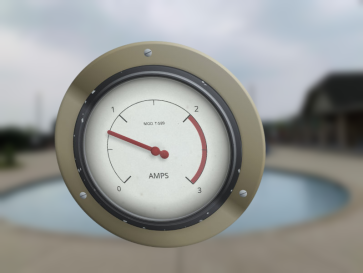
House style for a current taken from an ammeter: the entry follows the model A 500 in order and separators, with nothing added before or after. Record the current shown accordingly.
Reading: A 0.75
